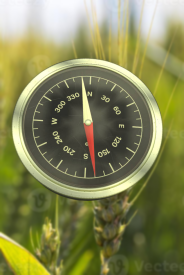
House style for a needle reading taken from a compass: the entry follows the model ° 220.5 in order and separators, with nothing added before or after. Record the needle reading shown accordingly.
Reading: ° 170
